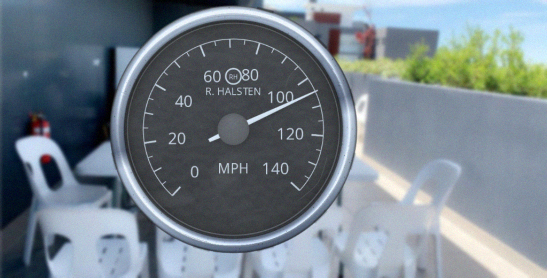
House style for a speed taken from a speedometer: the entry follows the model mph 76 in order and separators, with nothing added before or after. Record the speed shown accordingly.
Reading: mph 105
